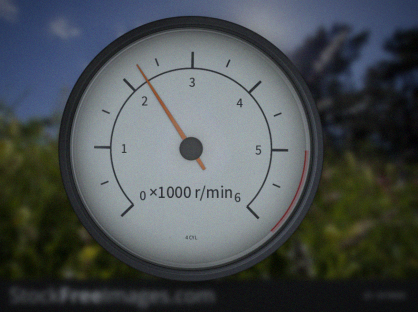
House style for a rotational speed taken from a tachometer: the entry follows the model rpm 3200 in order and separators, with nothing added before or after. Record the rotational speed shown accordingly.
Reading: rpm 2250
